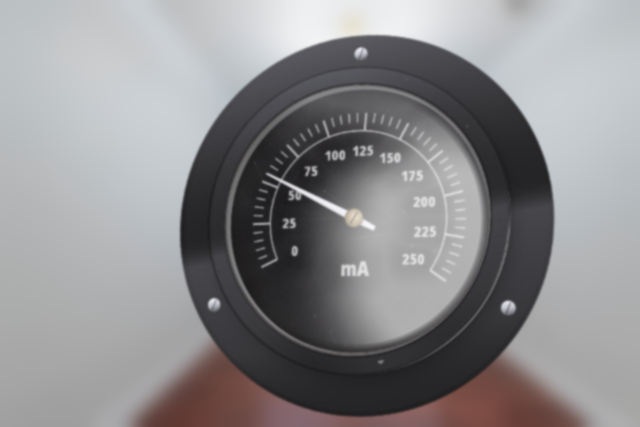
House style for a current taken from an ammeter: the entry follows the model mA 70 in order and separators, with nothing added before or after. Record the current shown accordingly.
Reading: mA 55
